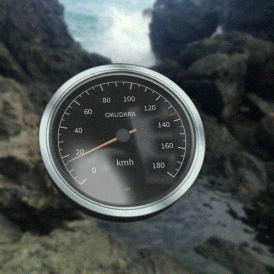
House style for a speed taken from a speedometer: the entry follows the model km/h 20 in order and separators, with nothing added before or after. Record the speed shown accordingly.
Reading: km/h 15
